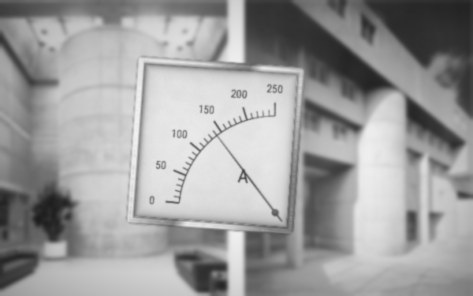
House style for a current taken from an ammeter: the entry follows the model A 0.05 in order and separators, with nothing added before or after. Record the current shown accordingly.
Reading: A 140
